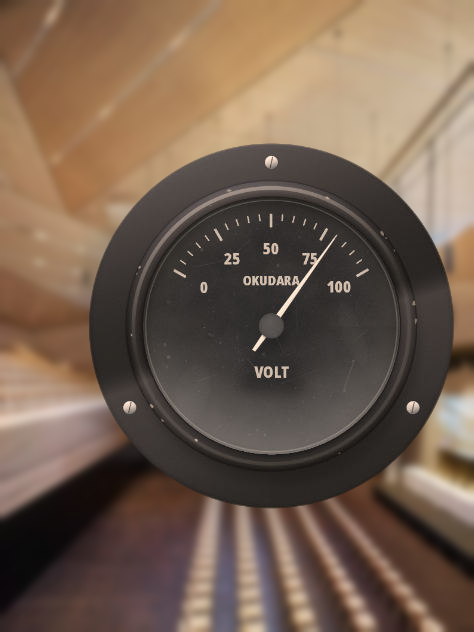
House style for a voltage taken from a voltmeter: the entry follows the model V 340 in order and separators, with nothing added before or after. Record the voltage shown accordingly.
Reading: V 80
